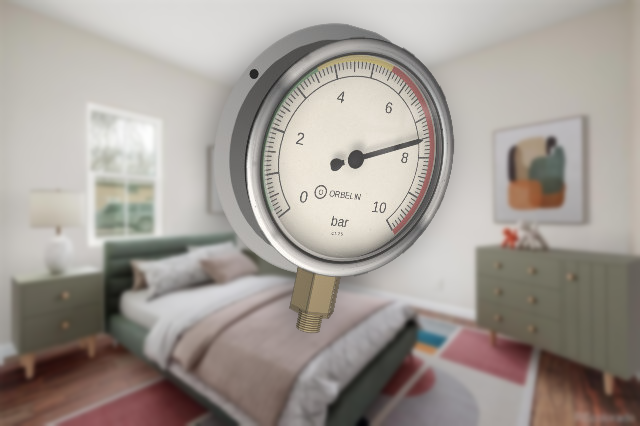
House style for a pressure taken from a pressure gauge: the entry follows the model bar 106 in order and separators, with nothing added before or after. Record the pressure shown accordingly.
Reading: bar 7.5
